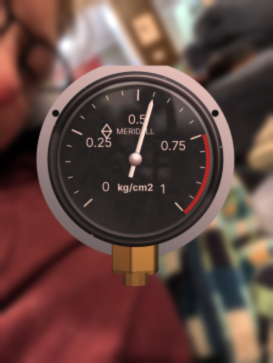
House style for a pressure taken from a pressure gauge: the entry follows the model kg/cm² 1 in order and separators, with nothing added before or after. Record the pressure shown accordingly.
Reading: kg/cm² 0.55
